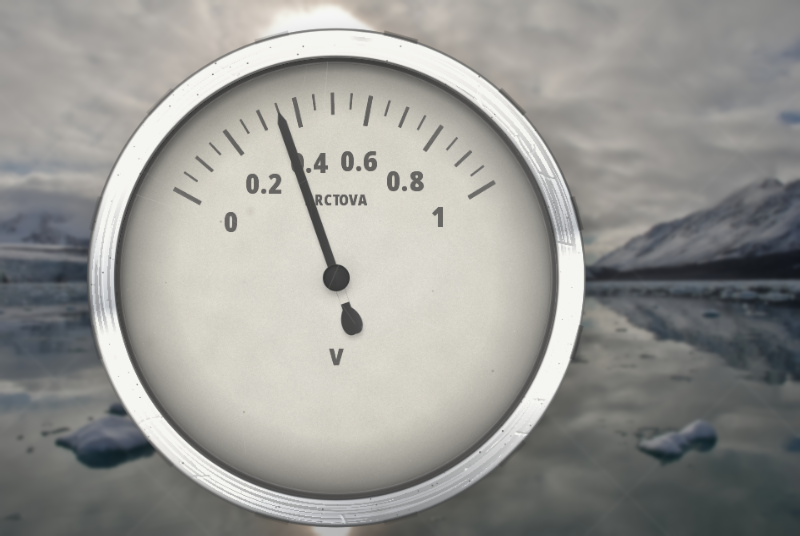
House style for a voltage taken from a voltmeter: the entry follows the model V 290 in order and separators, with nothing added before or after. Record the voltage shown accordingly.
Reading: V 0.35
